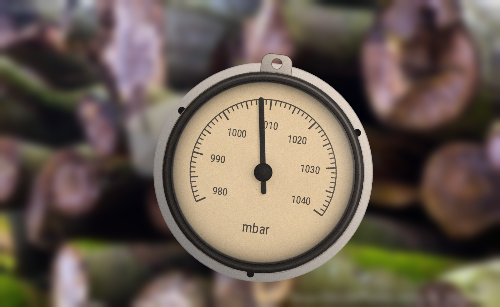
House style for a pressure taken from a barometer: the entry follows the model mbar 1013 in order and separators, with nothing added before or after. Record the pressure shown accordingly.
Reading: mbar 1008
